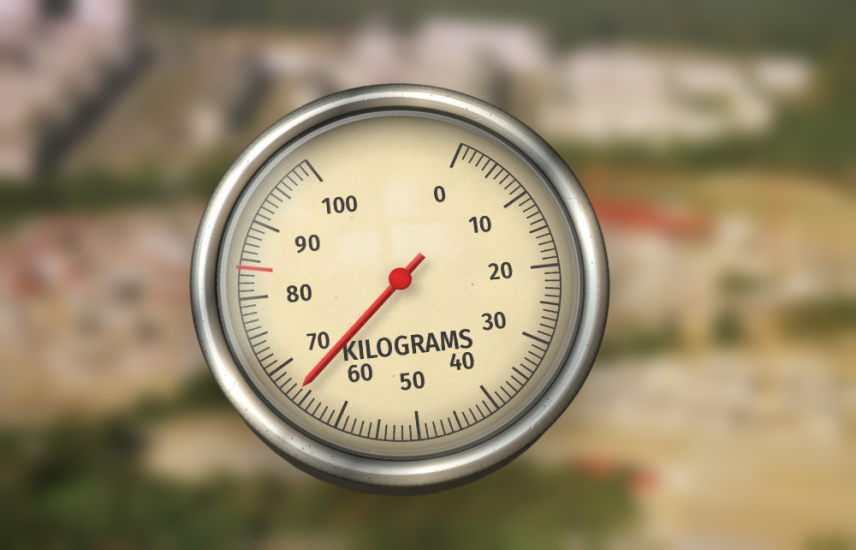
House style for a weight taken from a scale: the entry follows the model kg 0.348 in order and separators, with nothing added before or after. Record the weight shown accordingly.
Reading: kg 66
